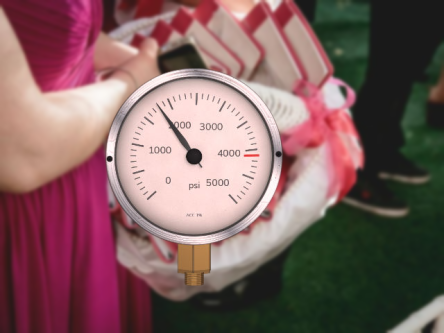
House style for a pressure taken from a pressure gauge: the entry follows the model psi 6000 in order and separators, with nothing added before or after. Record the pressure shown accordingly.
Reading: psi 1800
